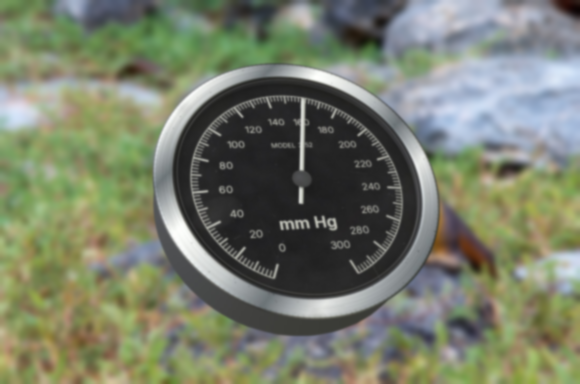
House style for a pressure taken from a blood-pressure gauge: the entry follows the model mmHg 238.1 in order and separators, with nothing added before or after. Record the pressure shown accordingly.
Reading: mmHg 160
